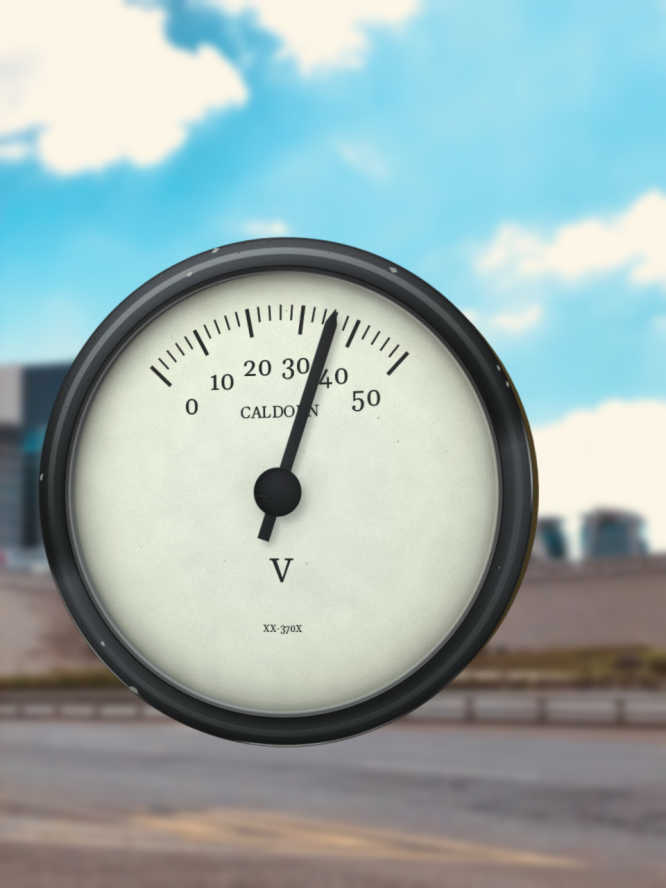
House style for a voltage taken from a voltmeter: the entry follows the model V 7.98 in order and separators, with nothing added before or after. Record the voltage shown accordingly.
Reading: V 36
